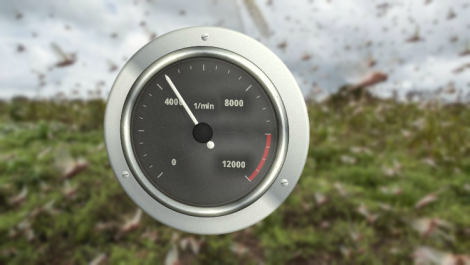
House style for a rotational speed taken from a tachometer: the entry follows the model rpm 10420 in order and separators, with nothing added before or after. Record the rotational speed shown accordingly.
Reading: rpm 4500
